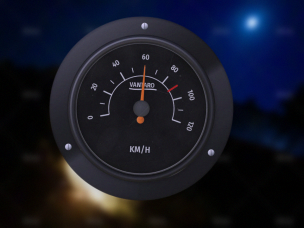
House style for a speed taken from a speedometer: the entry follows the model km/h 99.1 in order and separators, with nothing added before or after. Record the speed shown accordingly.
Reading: km/h 60
